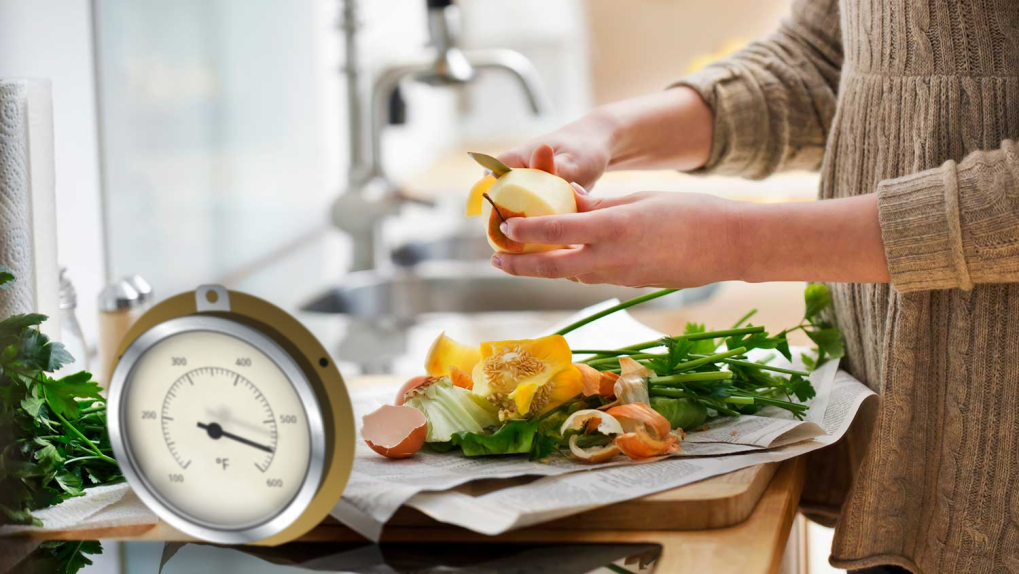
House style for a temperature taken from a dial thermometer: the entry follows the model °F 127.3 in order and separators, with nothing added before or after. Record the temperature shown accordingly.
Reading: °F 550
